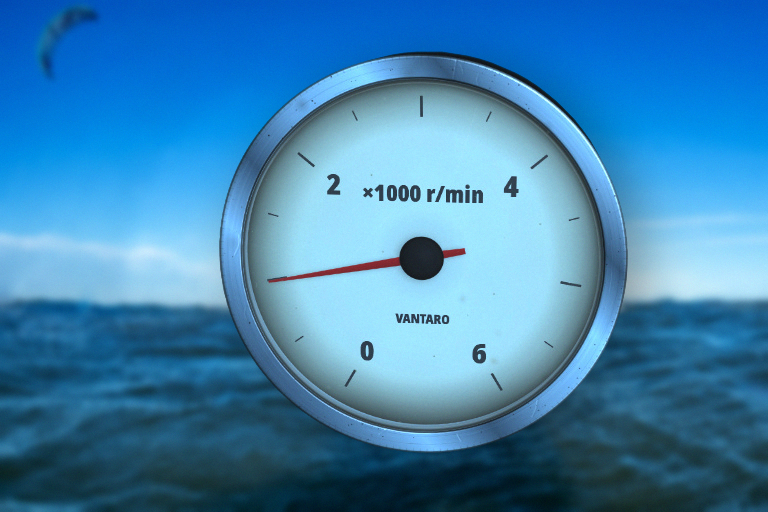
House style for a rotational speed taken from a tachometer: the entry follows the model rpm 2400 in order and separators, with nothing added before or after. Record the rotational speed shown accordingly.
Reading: rpm 1000
